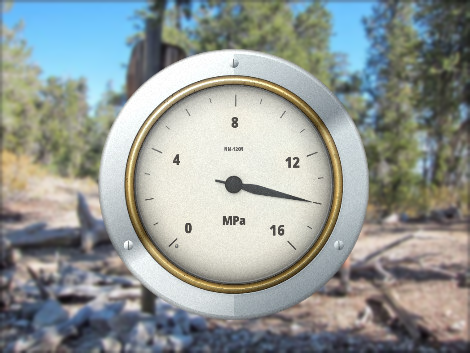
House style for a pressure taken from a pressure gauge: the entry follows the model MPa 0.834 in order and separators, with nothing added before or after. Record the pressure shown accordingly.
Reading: MPa 14
